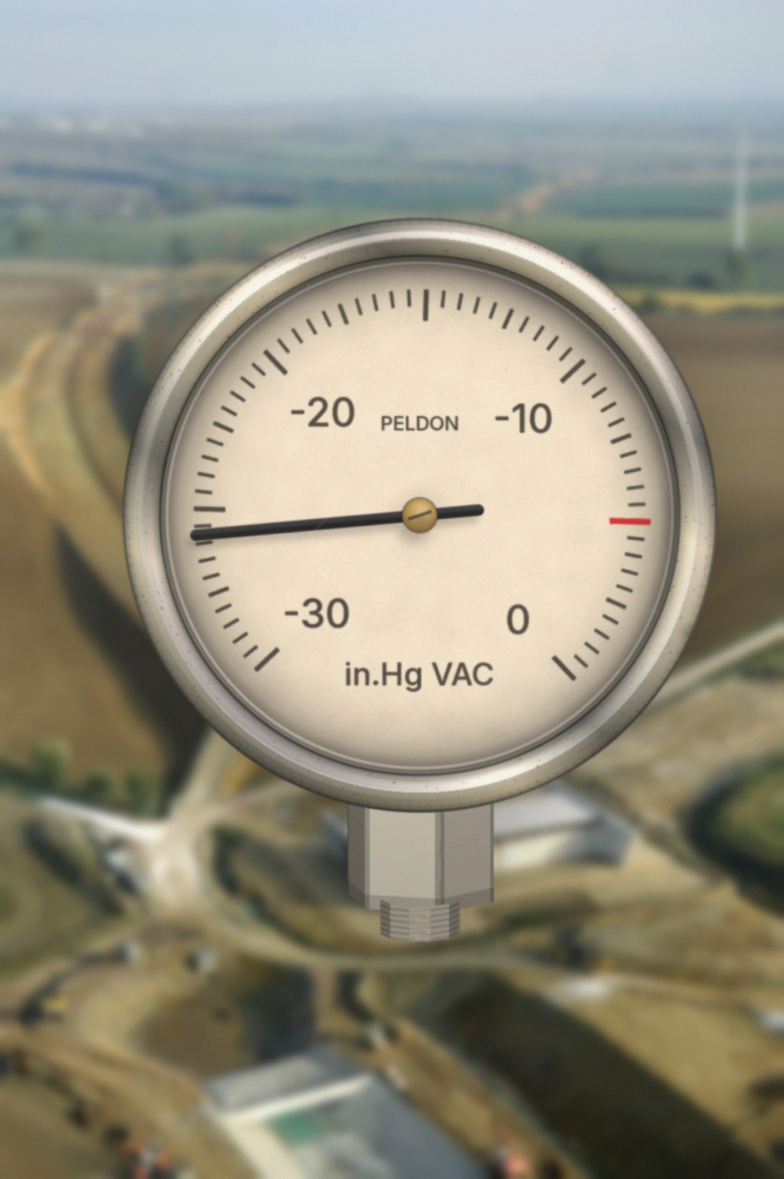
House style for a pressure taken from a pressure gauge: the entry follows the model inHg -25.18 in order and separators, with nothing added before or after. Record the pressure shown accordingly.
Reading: inHg -25.75
